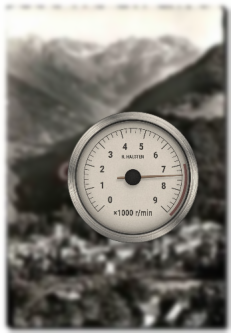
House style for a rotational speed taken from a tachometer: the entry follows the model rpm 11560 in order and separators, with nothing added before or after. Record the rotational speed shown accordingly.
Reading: rpm 7400
